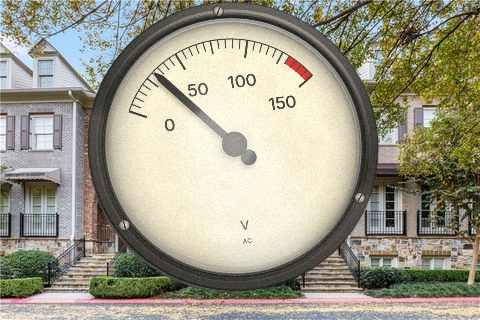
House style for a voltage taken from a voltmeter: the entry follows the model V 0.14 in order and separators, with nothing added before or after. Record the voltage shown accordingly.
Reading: V 30
